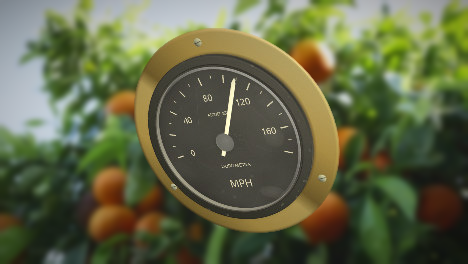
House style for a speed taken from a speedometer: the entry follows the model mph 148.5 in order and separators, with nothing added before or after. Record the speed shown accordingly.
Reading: mph 110
